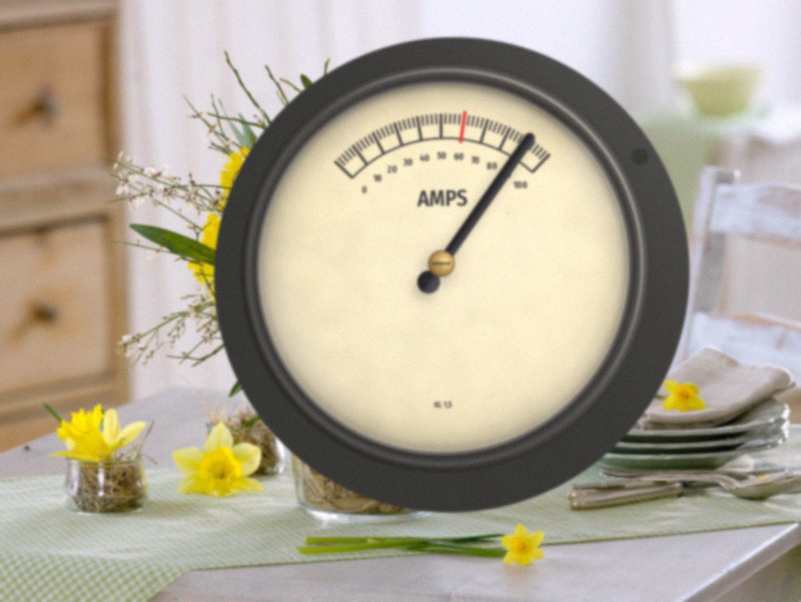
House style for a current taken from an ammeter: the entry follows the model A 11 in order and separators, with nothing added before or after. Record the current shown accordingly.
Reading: A 90
